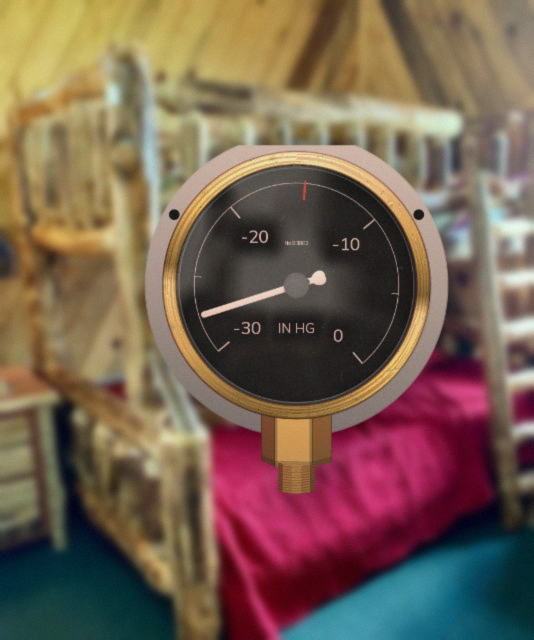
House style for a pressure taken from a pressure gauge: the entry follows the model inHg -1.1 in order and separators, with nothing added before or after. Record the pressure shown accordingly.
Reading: inHg -27.5
